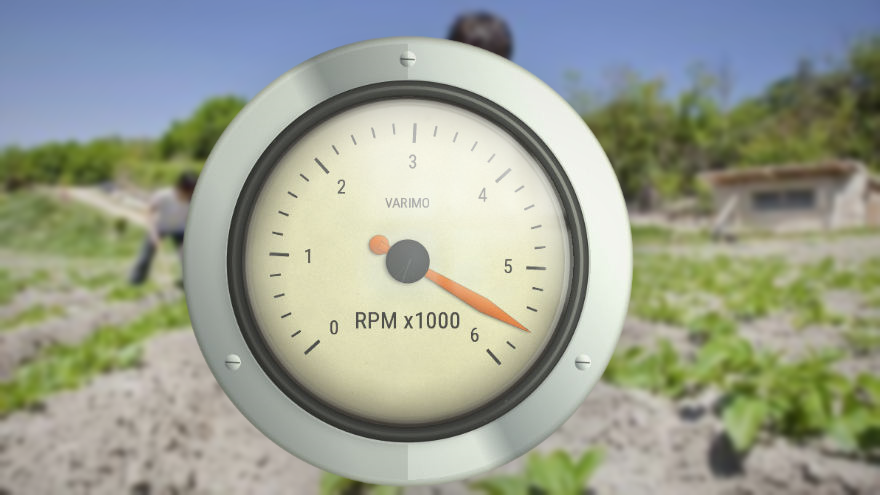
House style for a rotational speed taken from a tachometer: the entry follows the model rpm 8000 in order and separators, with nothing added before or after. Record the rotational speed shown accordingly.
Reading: rpm 5600
